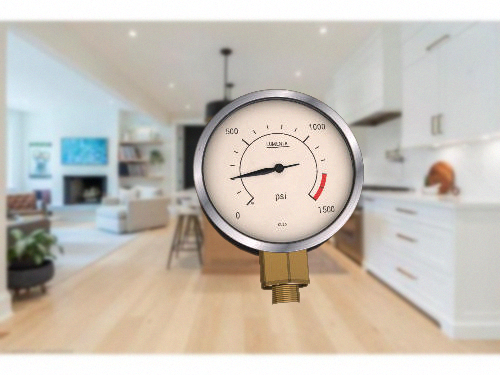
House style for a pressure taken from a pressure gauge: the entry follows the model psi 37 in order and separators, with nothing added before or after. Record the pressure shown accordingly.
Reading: psi 200
